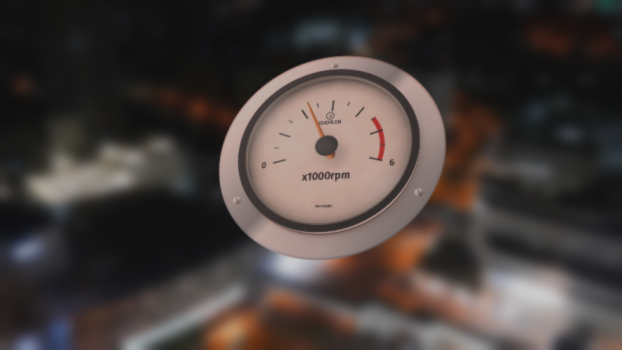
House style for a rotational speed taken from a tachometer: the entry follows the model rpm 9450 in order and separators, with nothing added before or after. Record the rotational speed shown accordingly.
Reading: rpm 2250
